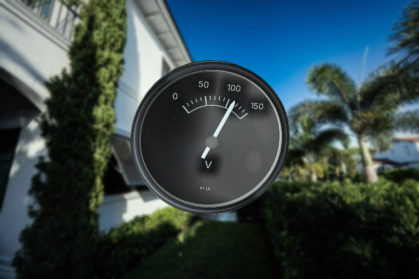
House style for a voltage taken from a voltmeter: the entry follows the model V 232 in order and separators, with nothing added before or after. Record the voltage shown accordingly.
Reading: V 110
